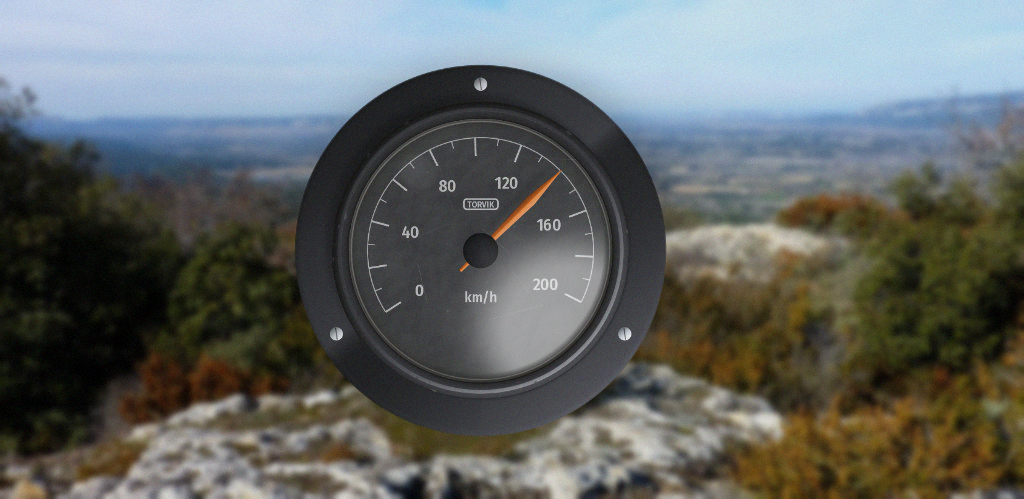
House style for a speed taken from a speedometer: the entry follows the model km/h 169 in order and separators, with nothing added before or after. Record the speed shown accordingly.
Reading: km/h 140
